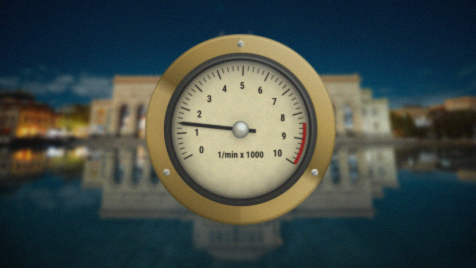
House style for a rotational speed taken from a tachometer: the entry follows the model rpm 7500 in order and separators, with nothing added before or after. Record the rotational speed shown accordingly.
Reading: rpm 1400
